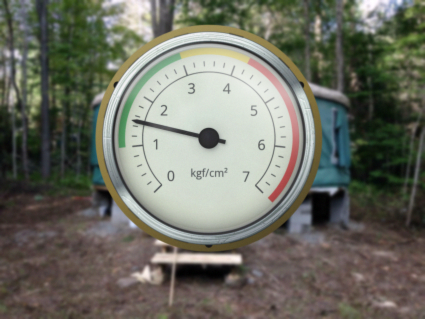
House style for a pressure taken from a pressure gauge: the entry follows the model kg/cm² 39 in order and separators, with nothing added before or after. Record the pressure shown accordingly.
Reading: kg/cm² 1.5
